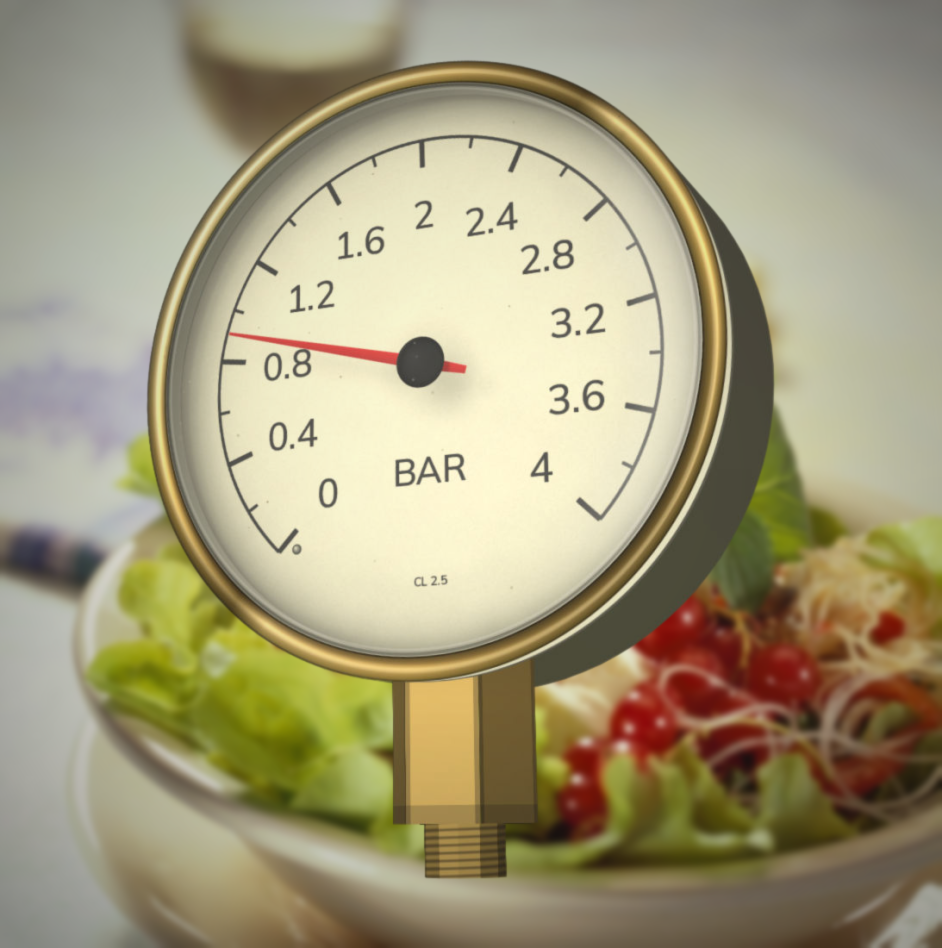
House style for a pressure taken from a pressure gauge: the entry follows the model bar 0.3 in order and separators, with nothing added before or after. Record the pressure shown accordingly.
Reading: bar 0.9
